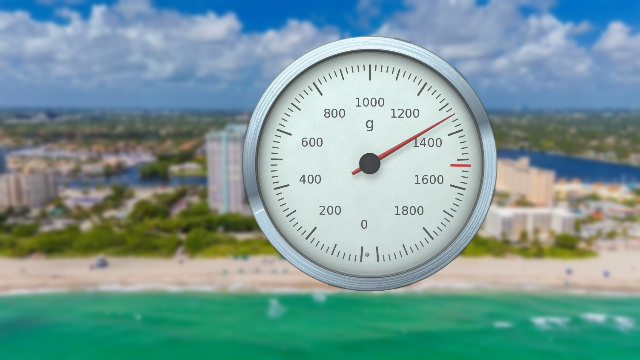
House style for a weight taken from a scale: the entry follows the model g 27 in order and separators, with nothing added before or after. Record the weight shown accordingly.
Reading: g 1340
